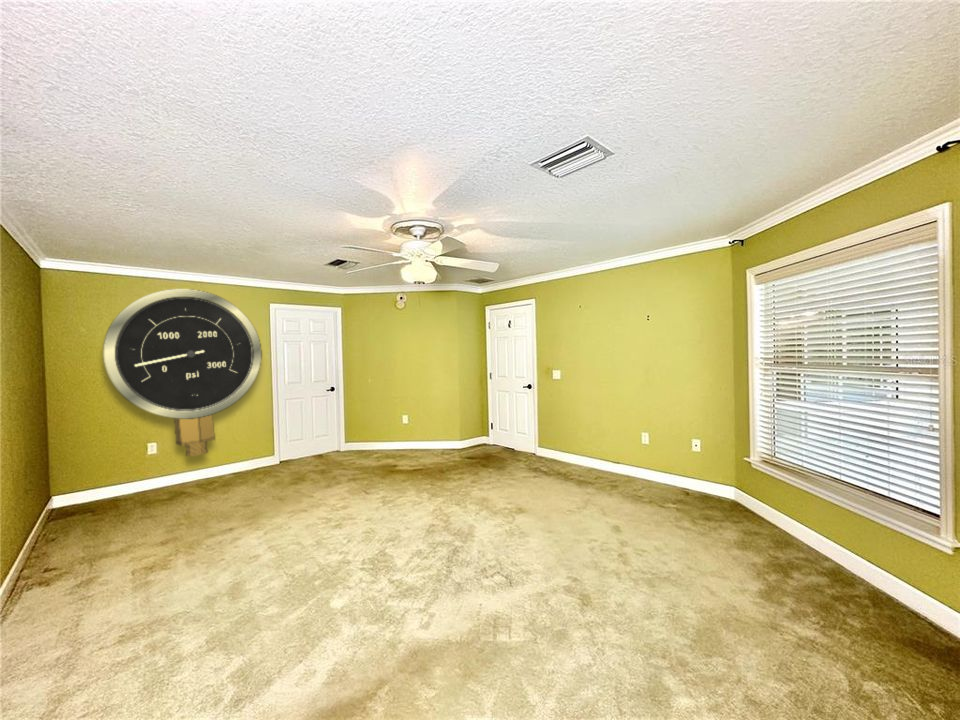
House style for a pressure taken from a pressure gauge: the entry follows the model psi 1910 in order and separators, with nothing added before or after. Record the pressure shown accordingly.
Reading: psi 250
